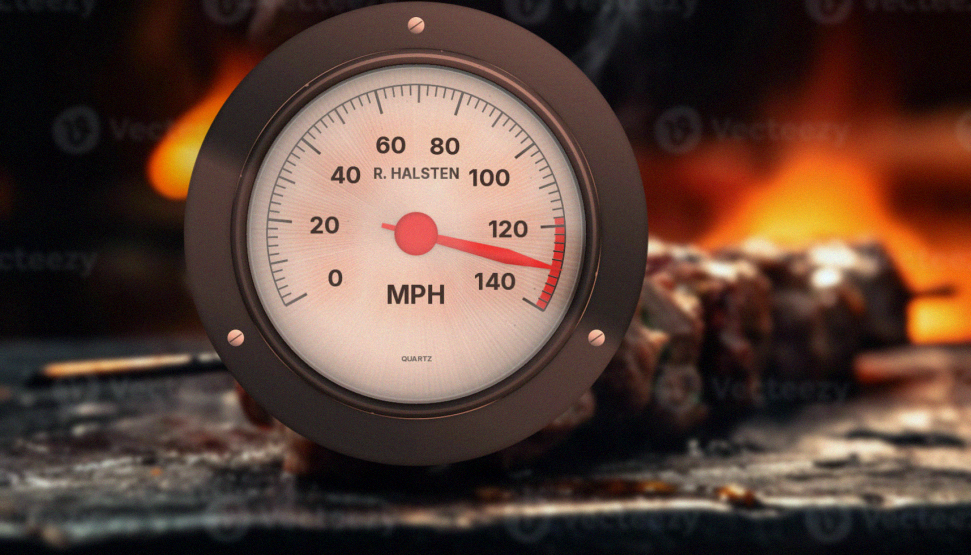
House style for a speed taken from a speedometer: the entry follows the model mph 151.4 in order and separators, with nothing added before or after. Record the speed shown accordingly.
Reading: mph 130
